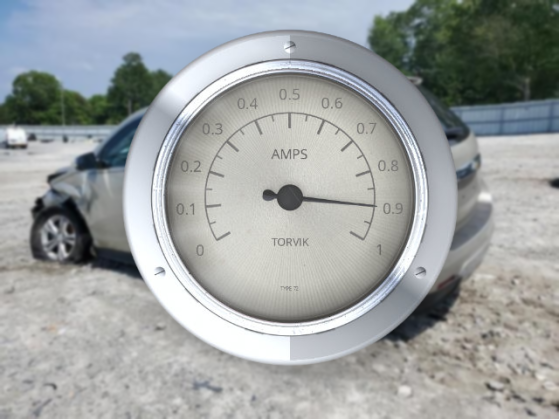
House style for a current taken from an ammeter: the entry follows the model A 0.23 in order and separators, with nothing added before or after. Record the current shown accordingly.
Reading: A 0.9
